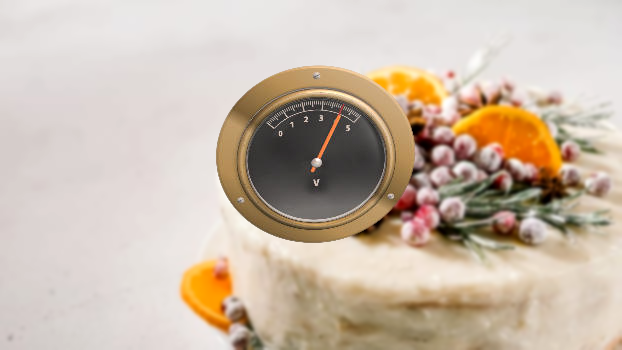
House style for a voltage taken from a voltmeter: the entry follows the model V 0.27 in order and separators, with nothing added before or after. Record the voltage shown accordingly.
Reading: V 4
